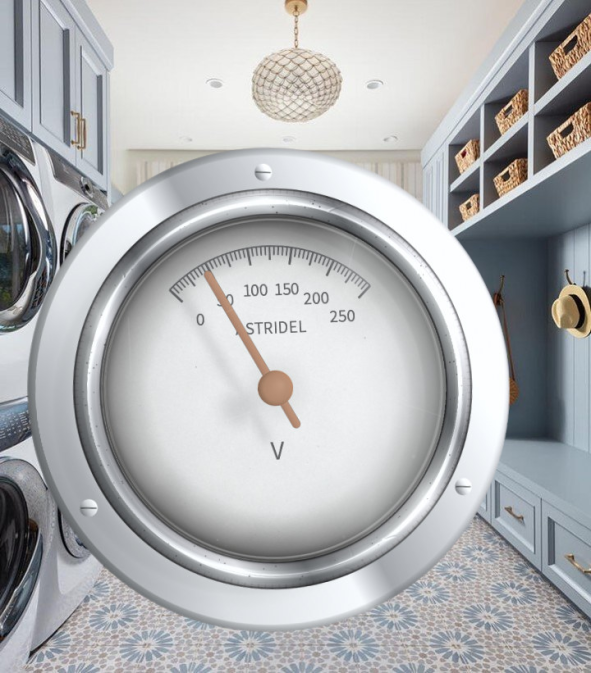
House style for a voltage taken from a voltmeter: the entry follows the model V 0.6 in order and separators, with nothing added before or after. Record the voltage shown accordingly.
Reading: V 45
